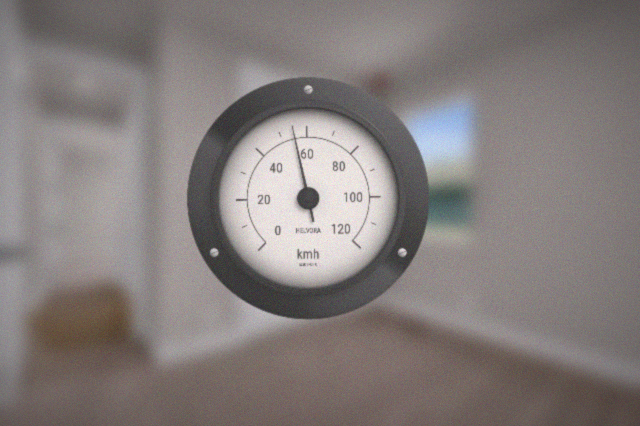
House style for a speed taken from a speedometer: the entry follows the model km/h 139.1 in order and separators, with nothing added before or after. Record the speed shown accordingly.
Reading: km/h 55
